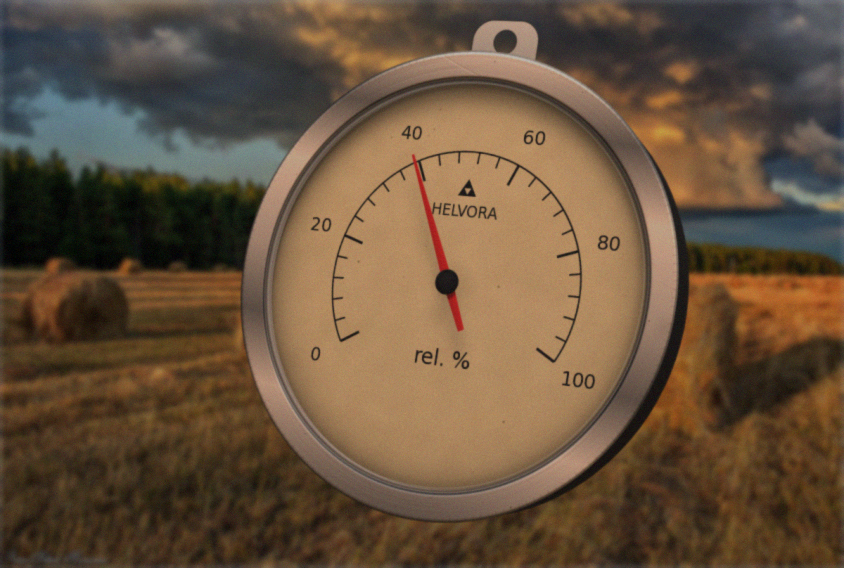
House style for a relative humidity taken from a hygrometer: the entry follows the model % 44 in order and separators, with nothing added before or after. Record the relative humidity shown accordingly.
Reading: % 40
